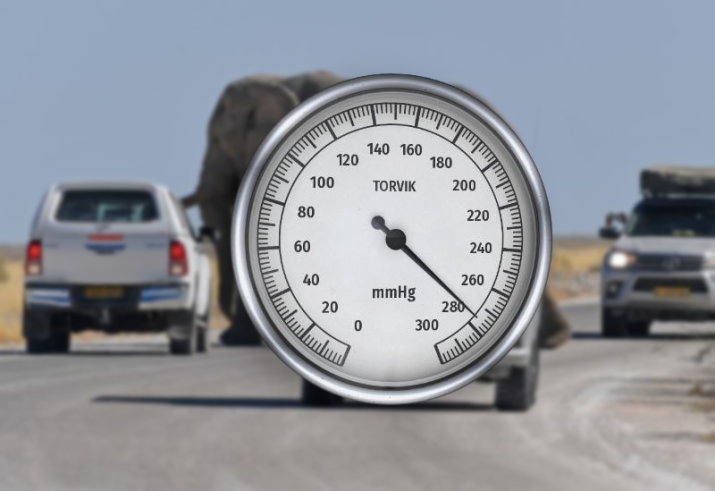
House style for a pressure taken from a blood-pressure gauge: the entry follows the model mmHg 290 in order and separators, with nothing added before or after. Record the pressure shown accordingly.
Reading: mmHg 276
